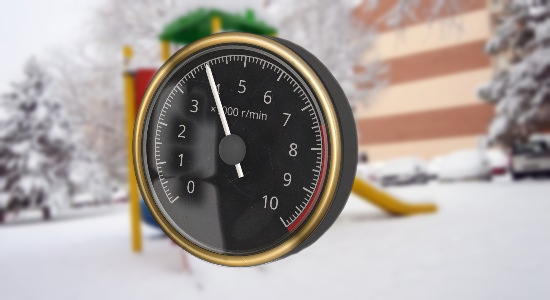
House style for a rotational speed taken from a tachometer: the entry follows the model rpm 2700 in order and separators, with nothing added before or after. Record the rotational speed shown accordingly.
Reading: rpm 4000
